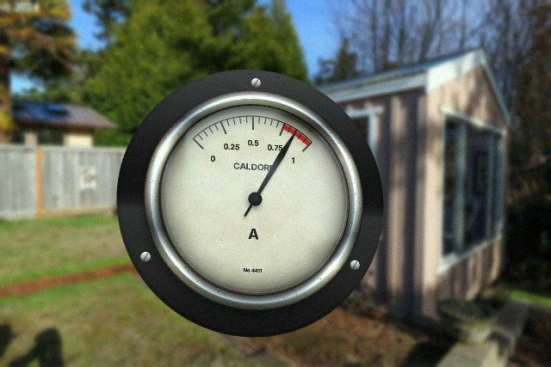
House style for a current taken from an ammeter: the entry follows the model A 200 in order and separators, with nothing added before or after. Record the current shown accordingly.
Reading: A 0.85
